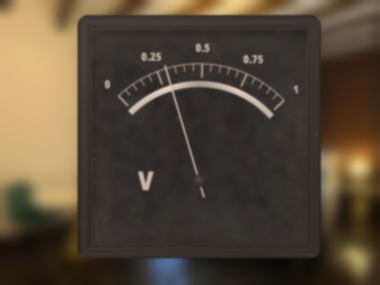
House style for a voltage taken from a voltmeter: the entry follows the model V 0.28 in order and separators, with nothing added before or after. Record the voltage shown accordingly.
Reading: V 0.3
